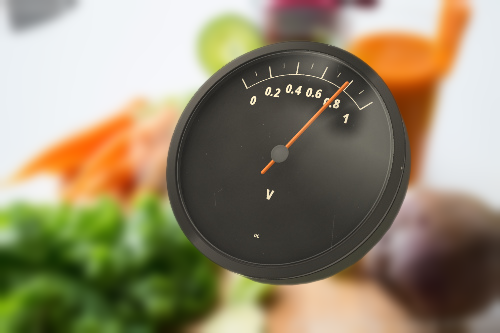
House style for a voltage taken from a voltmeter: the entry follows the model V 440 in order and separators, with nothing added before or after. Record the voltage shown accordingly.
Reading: V 0.8
